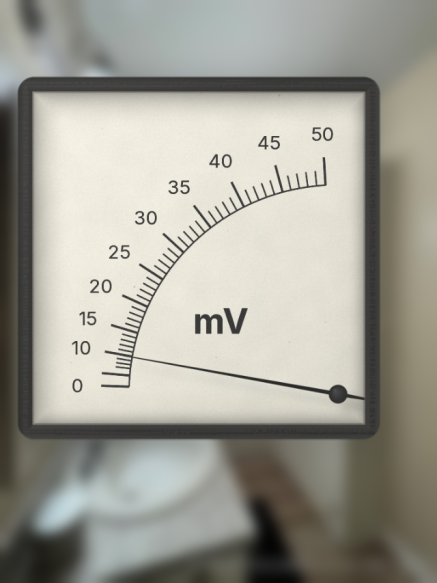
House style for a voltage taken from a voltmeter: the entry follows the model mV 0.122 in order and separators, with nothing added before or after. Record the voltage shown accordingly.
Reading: mV 10
